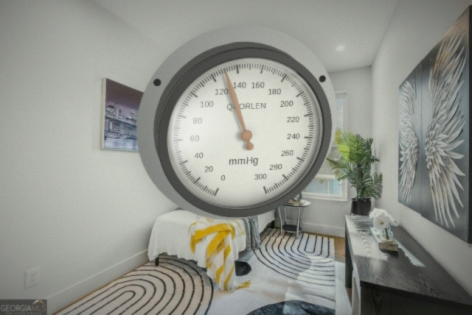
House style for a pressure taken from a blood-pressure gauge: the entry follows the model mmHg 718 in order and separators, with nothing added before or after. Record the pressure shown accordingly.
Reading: mmHg 130
